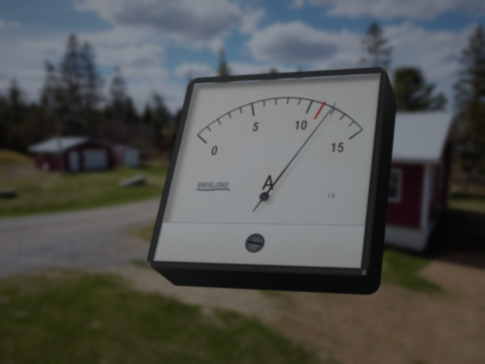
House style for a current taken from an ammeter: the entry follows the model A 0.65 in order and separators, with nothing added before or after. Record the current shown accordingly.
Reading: A 12
